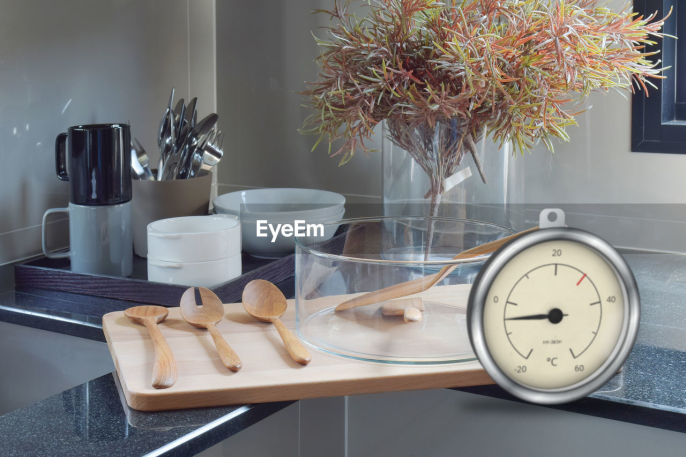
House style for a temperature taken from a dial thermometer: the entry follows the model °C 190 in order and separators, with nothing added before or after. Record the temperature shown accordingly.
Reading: °C -5
